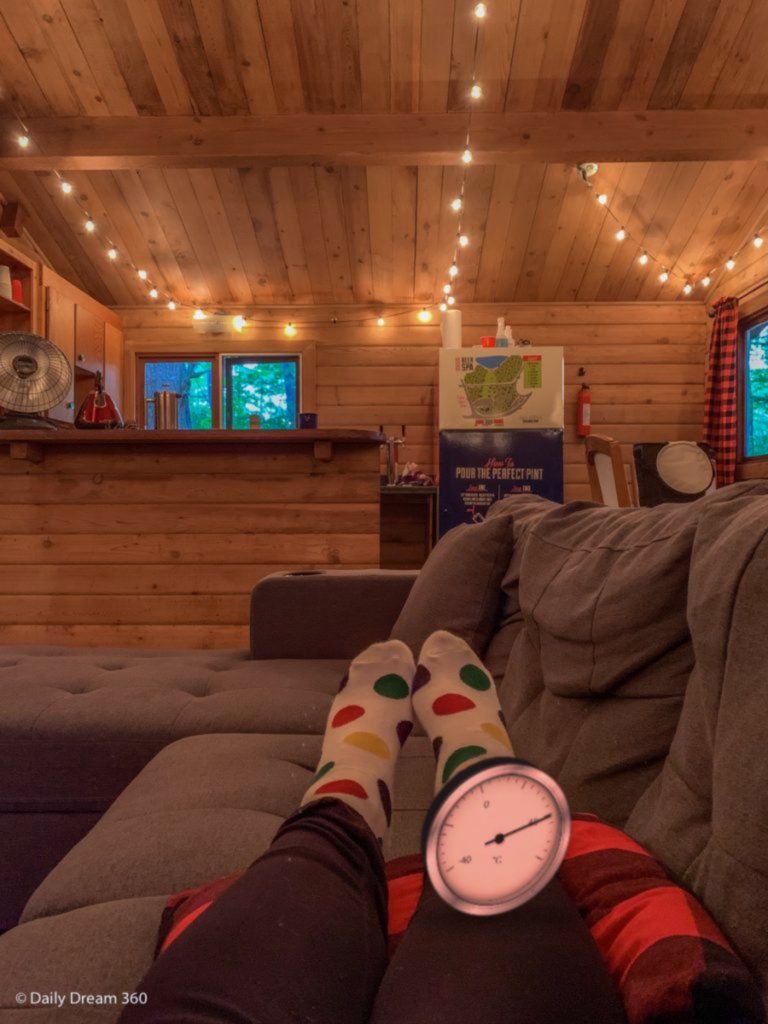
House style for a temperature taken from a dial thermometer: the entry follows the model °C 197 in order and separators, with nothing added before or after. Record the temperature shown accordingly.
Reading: °C 40
